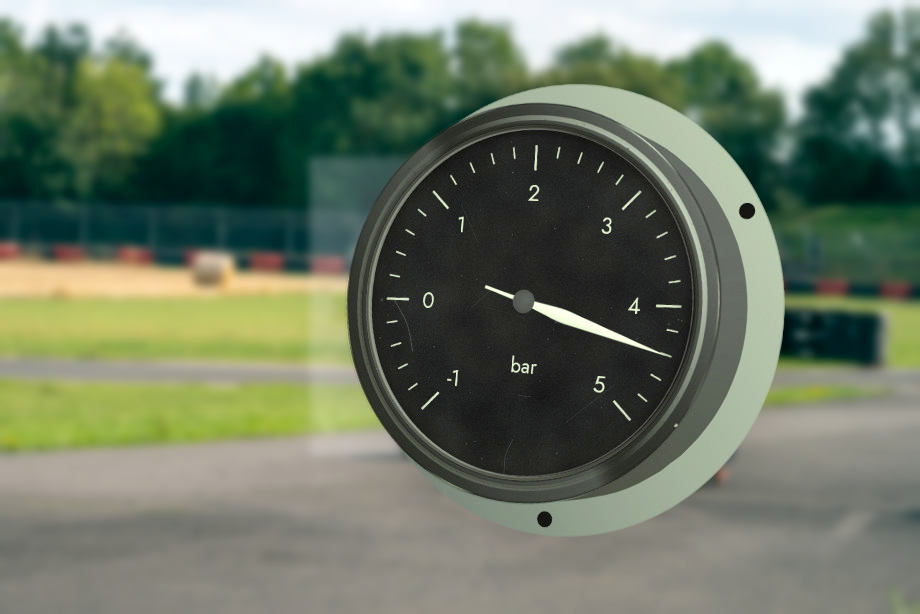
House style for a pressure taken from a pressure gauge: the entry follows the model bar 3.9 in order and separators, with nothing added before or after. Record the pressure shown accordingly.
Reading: bar 4.4
